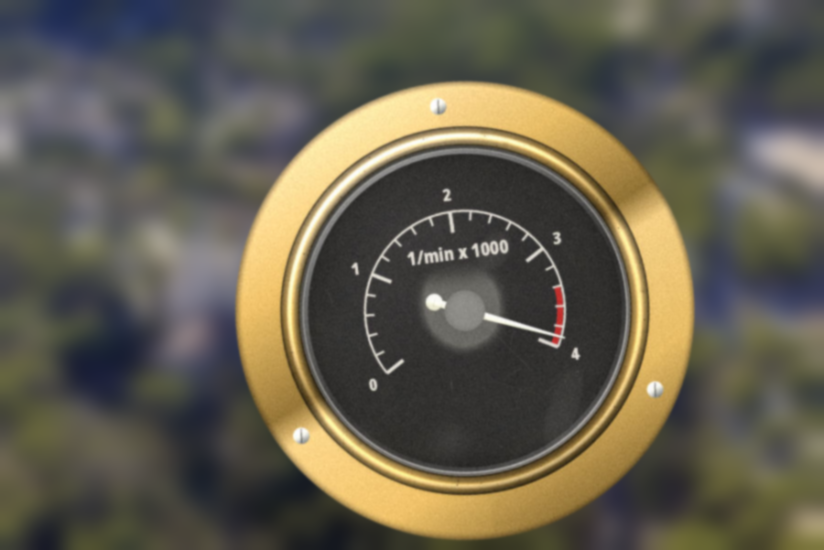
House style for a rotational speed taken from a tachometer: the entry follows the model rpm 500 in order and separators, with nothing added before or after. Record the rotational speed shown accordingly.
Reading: rpm 3900
